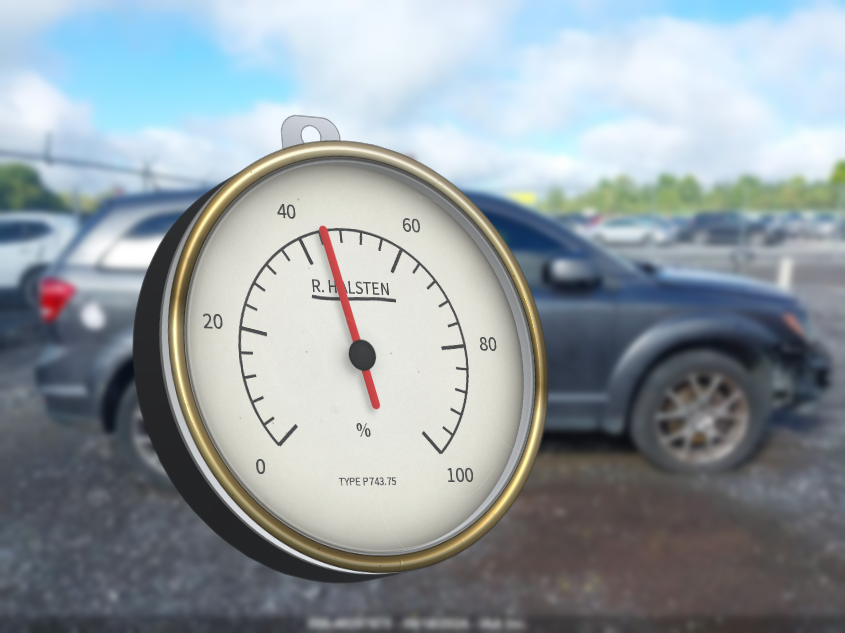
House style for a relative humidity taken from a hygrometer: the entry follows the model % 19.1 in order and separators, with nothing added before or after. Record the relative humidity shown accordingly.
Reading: % 44
